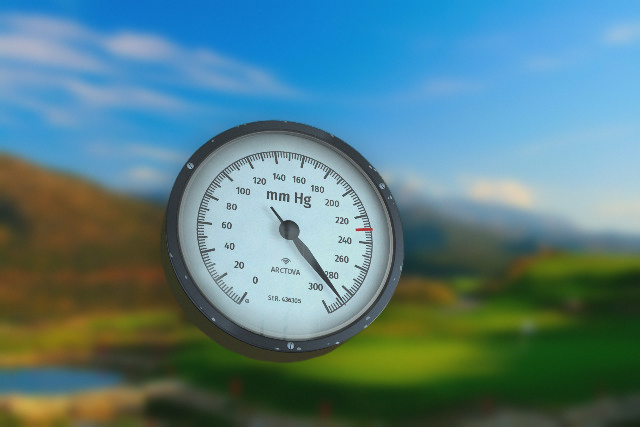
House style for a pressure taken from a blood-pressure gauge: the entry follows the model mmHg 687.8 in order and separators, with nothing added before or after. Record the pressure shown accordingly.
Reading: mmHg 290
